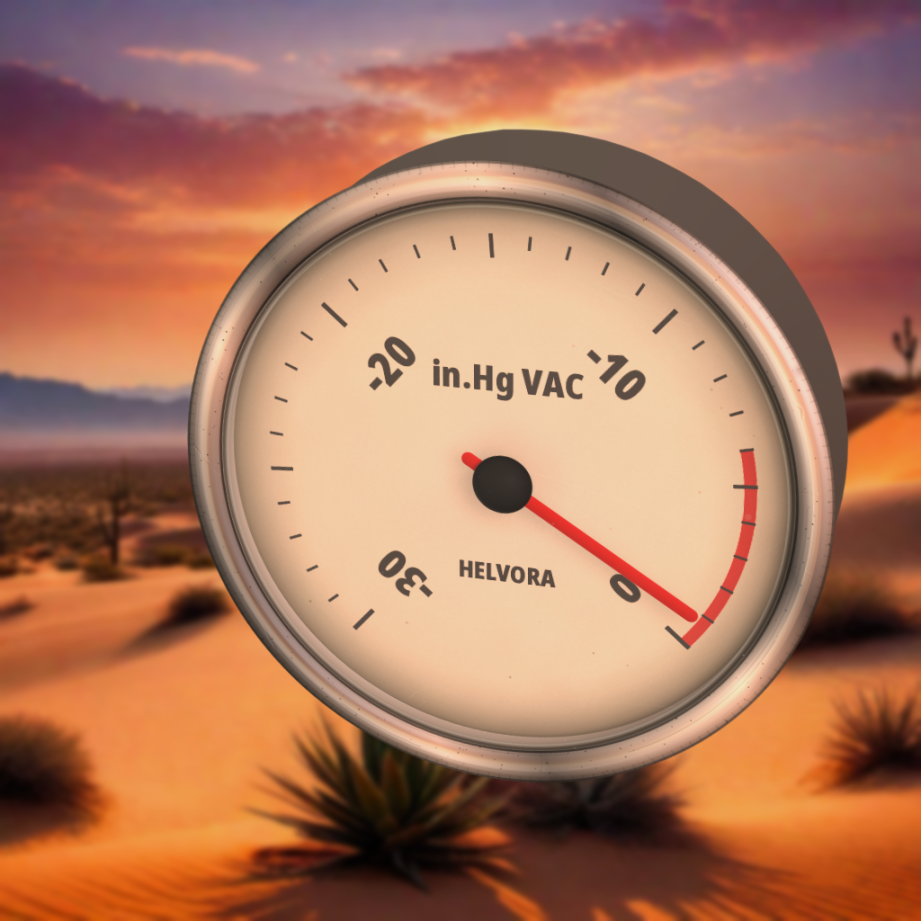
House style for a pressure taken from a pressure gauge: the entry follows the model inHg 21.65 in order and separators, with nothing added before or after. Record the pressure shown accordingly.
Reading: inHg -1
